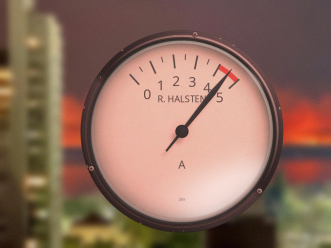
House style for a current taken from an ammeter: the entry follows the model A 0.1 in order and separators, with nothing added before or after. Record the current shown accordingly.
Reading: A 4.5
